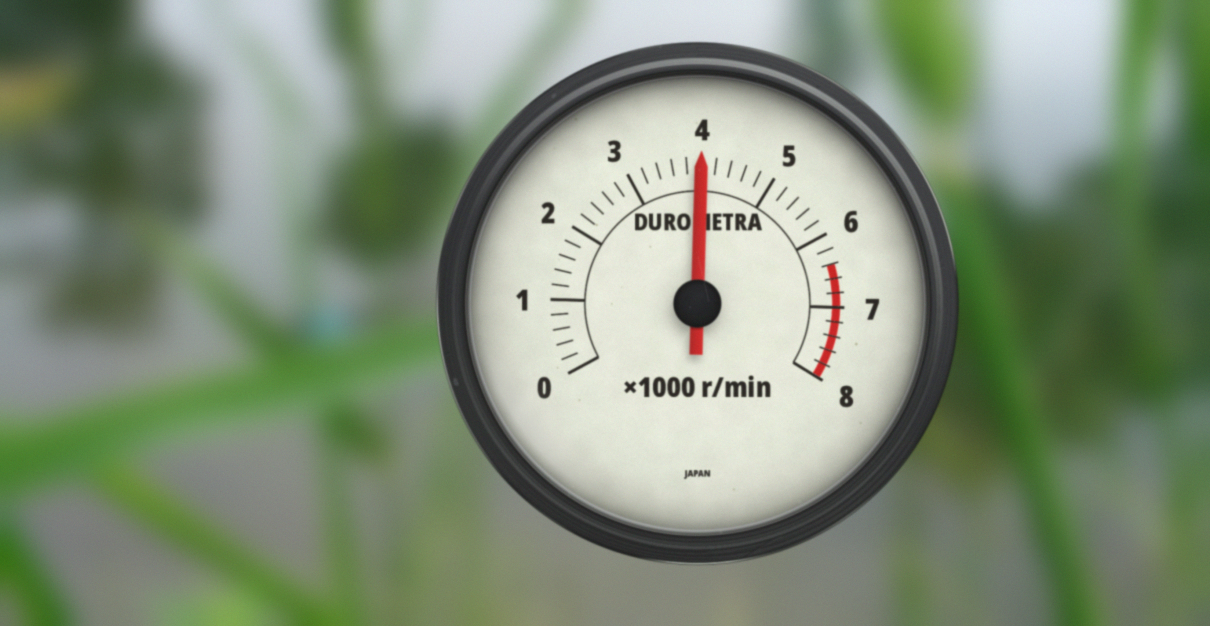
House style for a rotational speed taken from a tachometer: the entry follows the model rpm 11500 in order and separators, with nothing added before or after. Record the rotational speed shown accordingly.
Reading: rpm 4000
